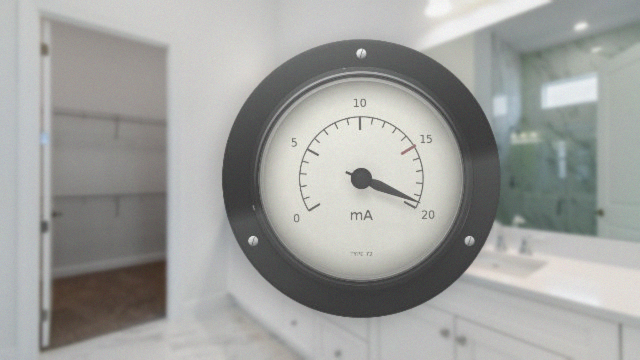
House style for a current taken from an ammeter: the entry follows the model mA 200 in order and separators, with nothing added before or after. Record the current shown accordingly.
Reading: mA 19.5
